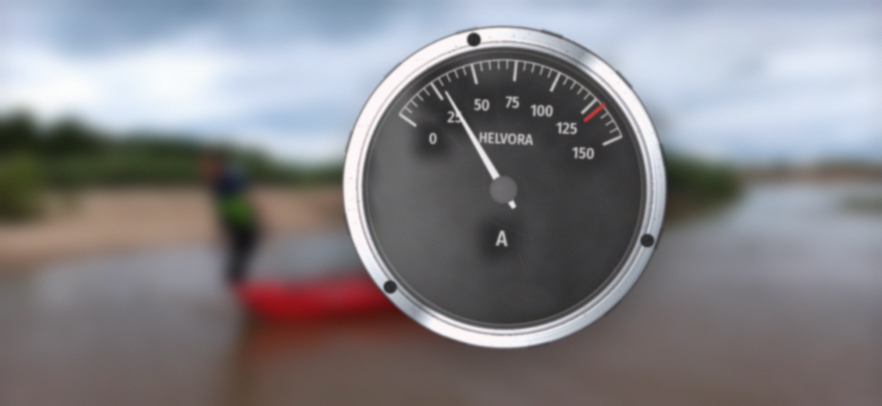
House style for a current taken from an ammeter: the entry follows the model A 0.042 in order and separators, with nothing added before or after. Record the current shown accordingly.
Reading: A 30
